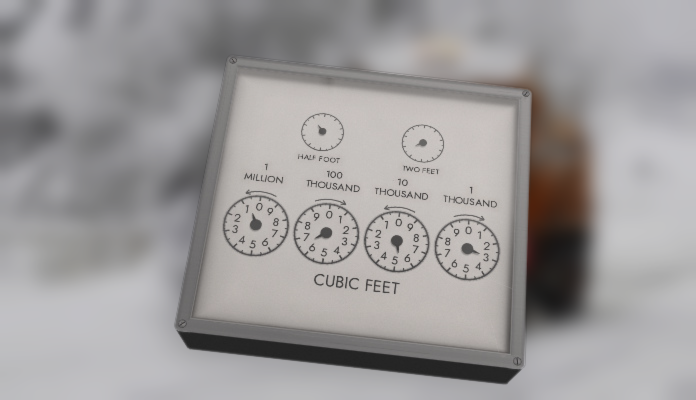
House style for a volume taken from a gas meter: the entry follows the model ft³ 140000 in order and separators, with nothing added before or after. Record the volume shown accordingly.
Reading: ft³ 65300
